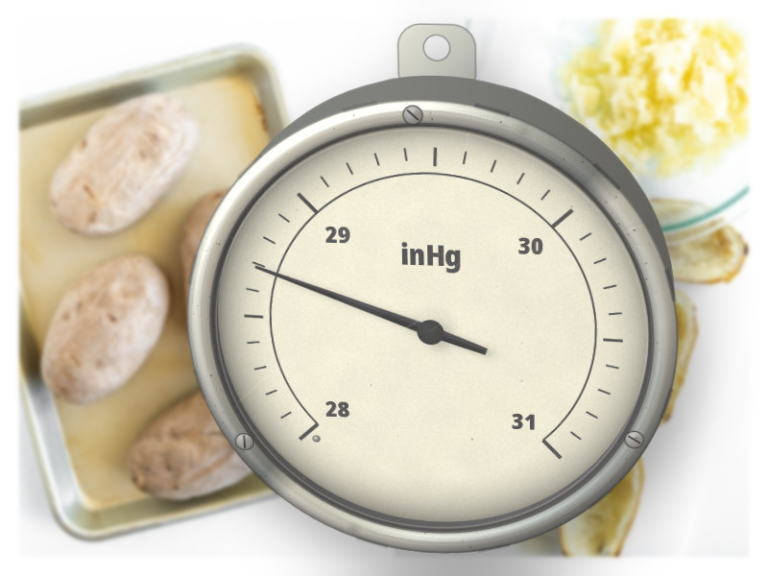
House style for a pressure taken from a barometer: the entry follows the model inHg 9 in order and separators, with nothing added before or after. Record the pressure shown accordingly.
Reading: inHg 28.7
